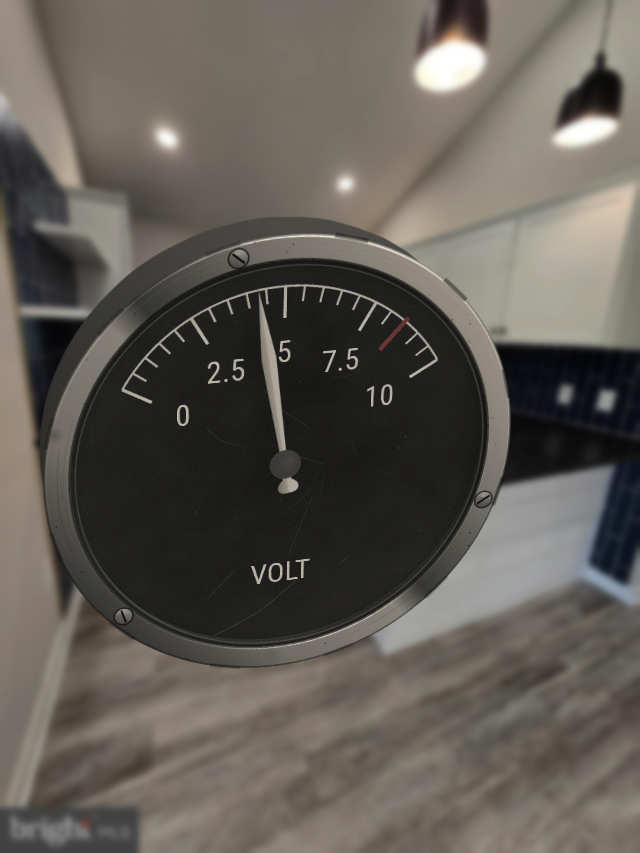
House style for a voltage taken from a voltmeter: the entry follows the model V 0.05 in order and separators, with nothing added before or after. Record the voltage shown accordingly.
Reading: V 4.25
